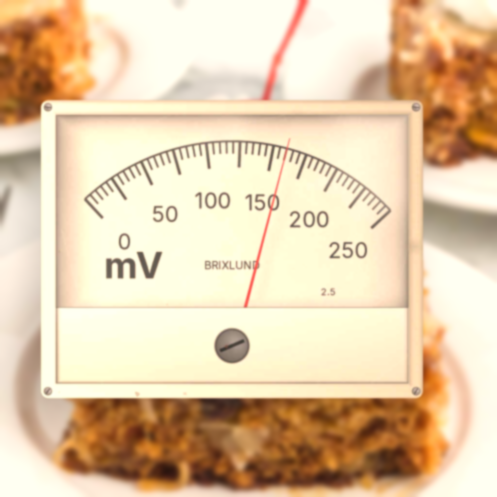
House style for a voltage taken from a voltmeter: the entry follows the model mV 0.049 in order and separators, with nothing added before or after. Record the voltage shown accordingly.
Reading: mV 160
